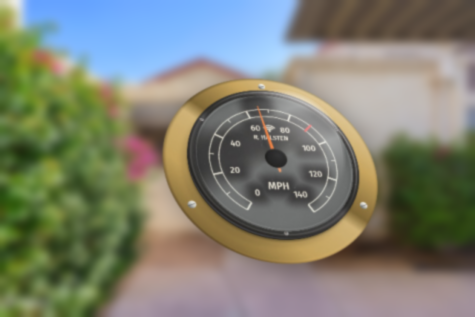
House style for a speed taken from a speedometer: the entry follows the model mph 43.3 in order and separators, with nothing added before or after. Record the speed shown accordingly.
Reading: mph 65
